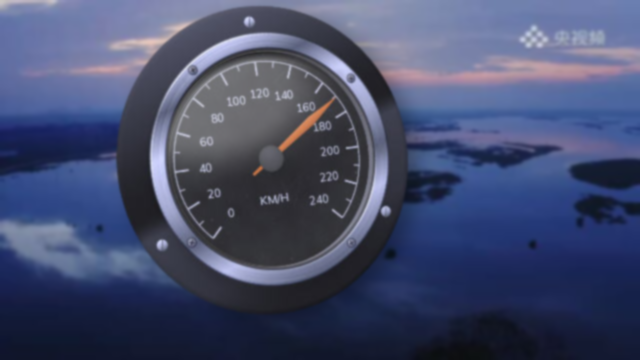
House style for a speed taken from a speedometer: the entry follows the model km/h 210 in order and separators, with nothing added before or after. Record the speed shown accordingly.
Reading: km/h 170
